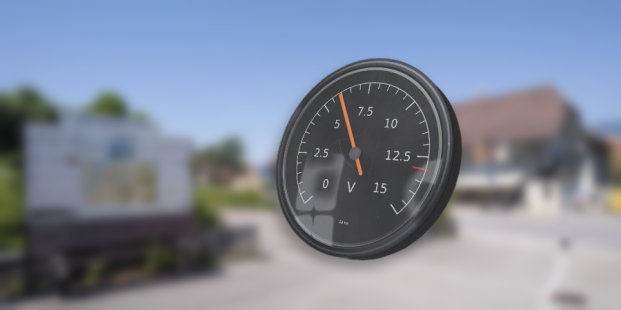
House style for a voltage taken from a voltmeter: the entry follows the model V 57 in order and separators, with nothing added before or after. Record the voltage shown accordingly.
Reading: V 6
